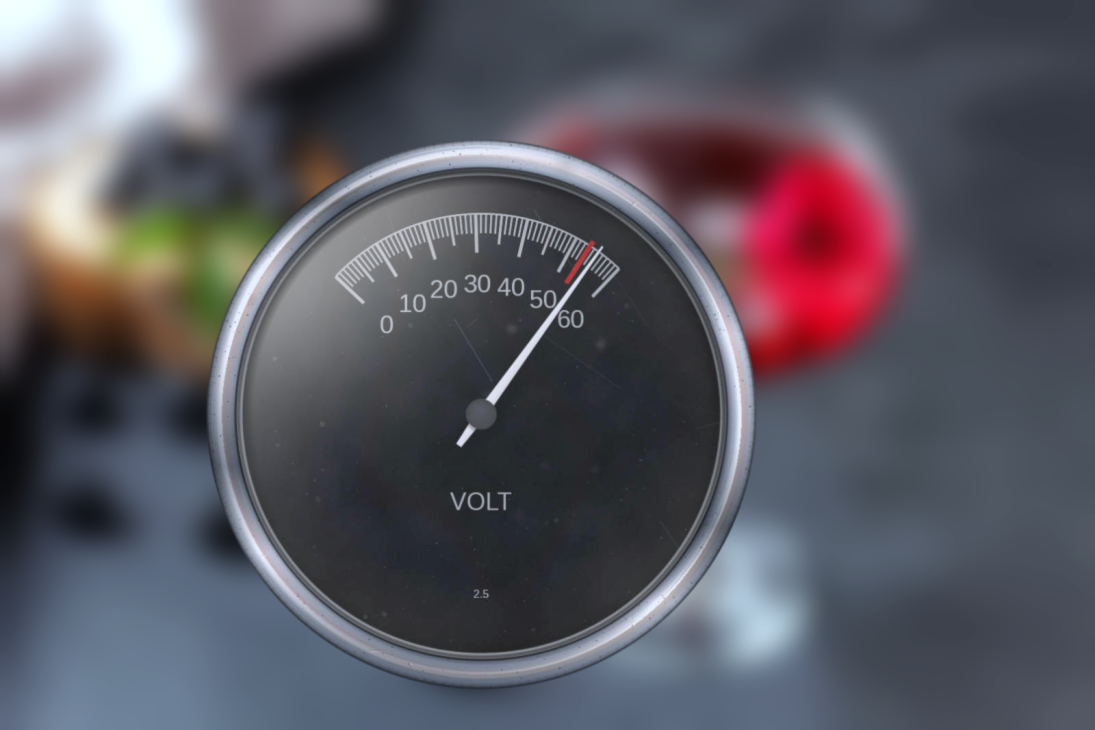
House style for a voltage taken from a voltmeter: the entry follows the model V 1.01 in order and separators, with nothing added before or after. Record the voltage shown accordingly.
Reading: V 55
